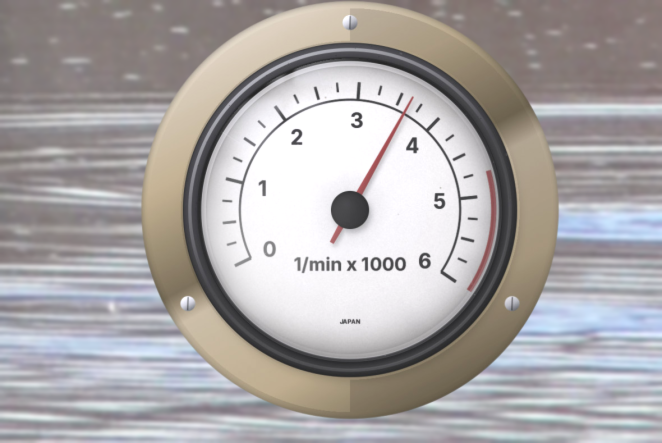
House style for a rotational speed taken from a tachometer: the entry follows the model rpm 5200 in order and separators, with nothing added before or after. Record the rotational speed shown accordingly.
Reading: rpm 3625
